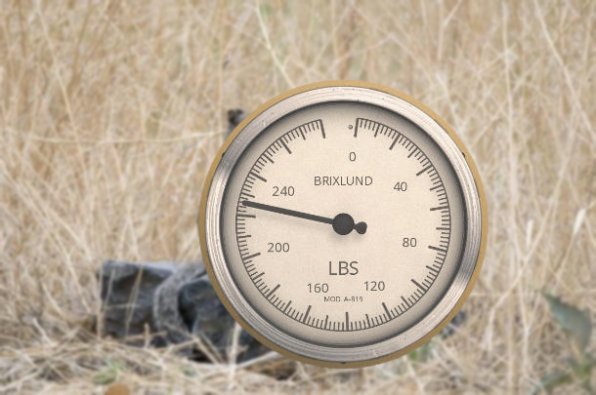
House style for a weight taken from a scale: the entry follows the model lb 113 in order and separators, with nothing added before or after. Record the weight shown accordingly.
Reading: lb 226
